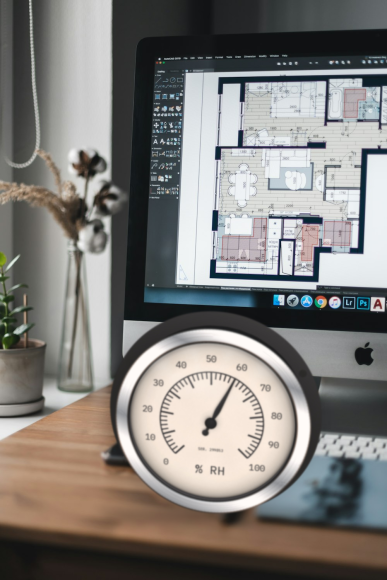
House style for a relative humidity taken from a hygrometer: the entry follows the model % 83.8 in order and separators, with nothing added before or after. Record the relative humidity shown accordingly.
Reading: % 60
